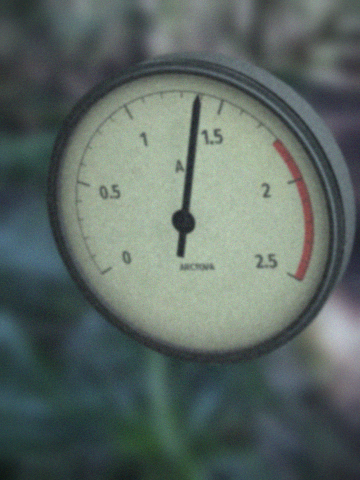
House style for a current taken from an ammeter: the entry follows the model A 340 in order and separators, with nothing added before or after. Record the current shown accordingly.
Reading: A 1.4
